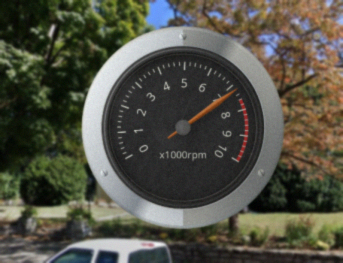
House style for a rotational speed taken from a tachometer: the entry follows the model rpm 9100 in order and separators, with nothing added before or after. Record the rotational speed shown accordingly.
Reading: rpm 7200
